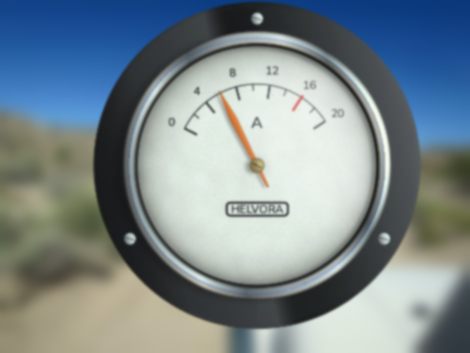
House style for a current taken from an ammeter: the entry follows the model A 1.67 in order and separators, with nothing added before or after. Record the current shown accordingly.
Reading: A 6
